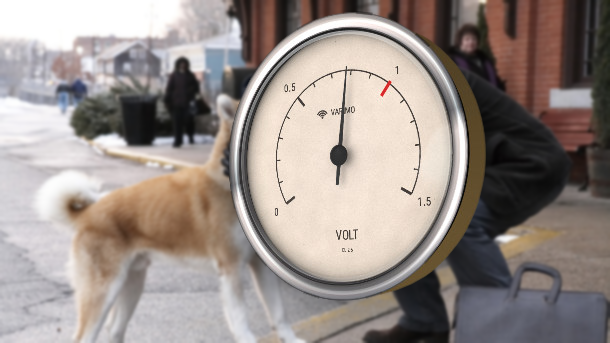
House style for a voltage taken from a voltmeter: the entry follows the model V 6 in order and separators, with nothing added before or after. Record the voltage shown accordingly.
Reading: V 0.8
